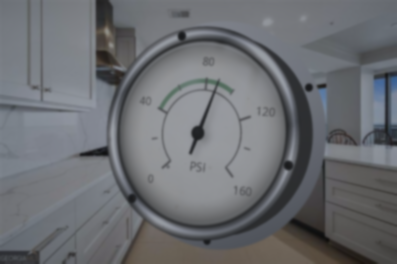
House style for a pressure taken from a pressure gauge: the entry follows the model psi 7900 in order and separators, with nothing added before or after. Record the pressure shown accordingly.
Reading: psi 90
